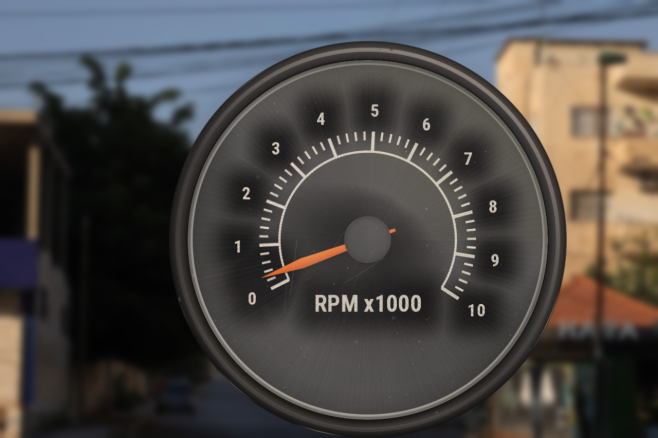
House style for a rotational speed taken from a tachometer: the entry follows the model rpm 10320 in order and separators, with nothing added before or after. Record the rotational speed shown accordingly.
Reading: rpm 300
